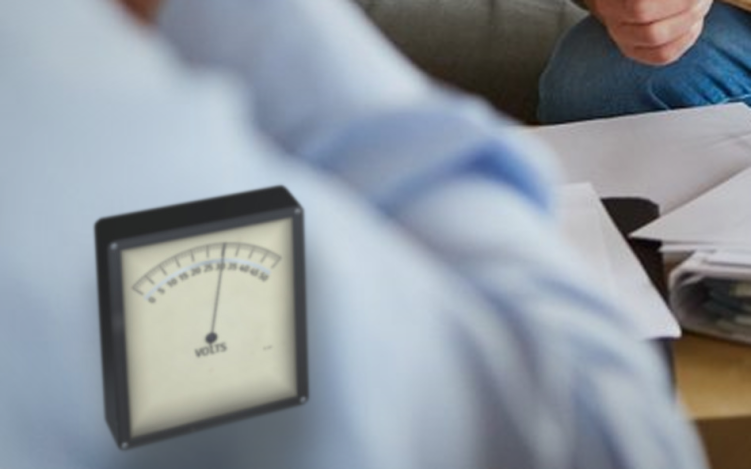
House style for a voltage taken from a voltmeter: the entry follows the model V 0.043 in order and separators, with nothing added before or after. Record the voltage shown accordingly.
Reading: V 30
